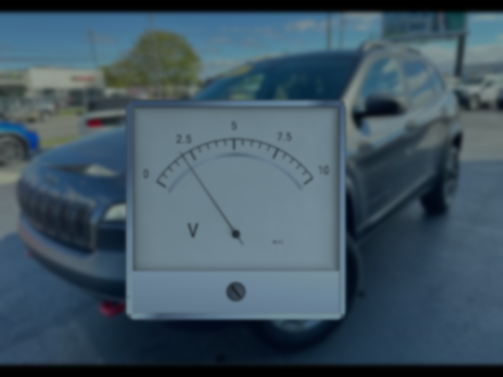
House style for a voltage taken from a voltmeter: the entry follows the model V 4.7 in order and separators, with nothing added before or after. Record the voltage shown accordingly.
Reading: V 2
